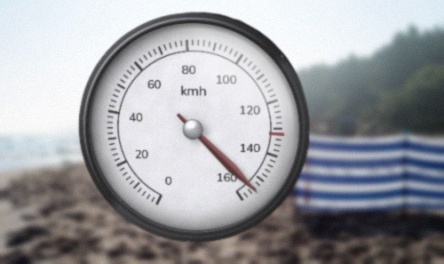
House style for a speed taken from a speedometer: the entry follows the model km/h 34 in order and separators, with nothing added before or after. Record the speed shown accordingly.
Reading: km/h 154
